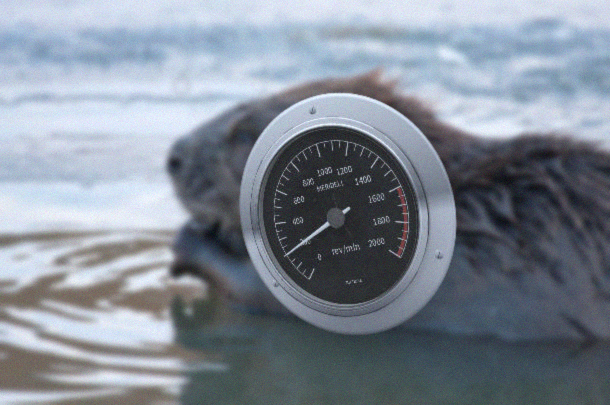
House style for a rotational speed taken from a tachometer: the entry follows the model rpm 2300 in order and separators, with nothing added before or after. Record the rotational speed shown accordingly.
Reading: rpm 200
